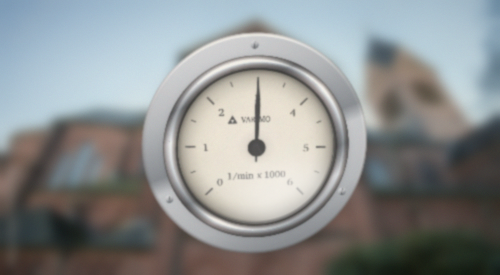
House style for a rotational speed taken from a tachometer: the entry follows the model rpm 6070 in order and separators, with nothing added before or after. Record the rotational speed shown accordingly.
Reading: rpm 3000
